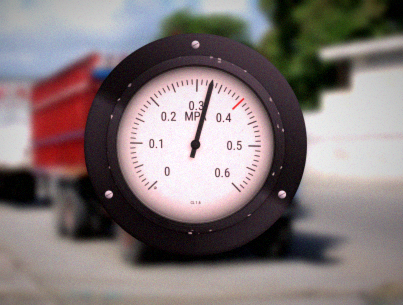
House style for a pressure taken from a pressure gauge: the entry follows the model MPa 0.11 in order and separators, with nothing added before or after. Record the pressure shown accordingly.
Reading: MPa 0.33
